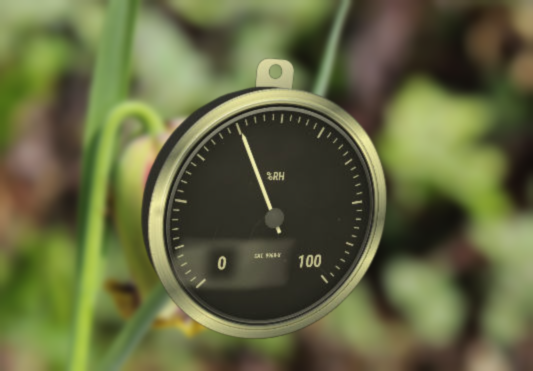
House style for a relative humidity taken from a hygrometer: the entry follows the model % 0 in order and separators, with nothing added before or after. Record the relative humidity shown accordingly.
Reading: % 40
